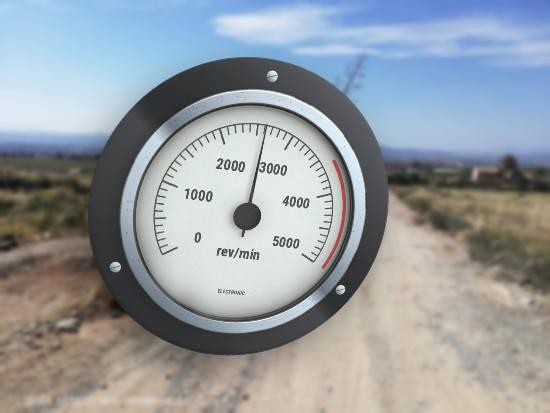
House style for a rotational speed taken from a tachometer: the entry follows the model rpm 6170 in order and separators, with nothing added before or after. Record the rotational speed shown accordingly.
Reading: rpm 2600
